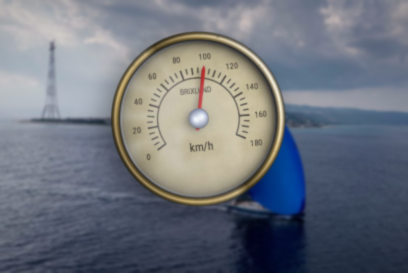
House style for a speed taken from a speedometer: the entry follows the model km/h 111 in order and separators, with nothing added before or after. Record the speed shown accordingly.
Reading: km/h 100
